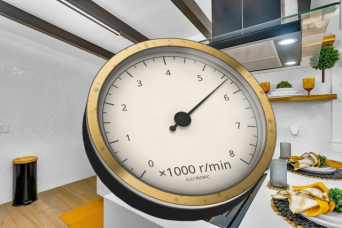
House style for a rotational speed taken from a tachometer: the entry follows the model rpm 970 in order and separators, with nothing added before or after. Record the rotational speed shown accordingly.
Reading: rpm 5625
